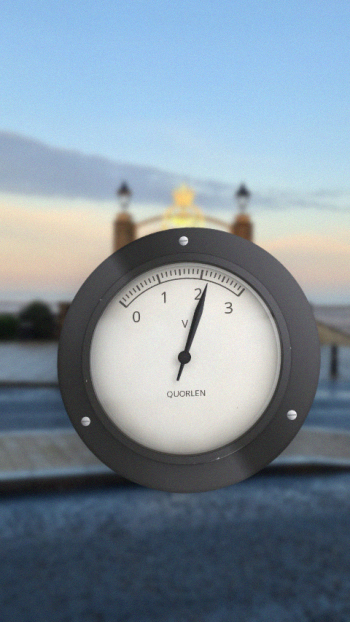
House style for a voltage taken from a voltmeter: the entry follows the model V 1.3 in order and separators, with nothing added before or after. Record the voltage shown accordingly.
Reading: V 2.2
